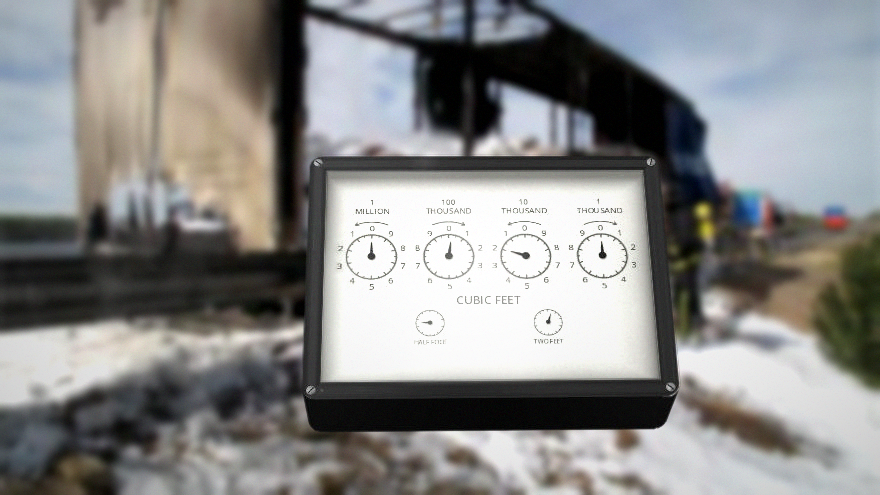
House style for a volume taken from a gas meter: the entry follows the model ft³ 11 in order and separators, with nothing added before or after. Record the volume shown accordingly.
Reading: ft³ 2000
